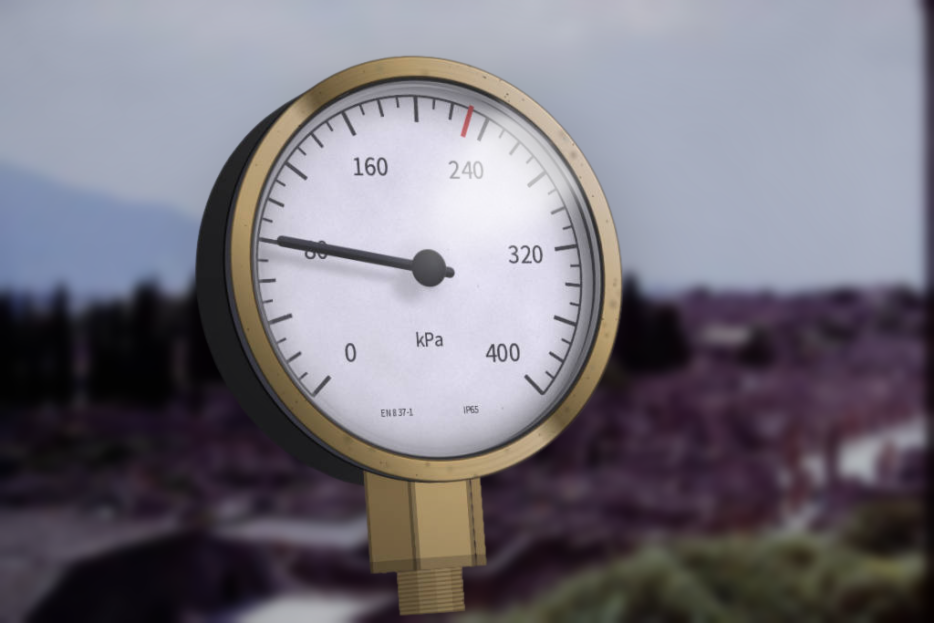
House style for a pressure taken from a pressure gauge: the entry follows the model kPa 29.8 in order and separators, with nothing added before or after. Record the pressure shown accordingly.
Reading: kPa 80
